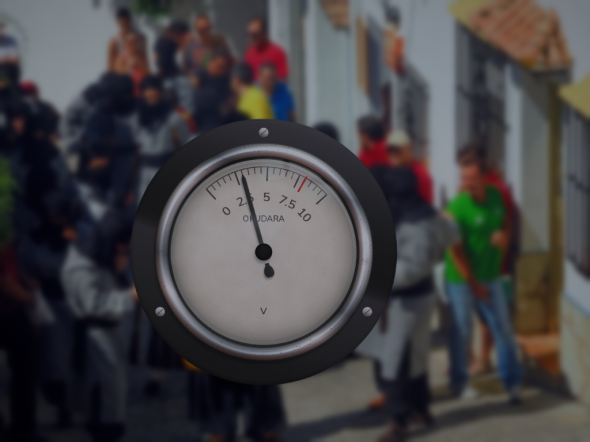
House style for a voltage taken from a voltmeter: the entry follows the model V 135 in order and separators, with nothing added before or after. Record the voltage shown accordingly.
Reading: V 3
